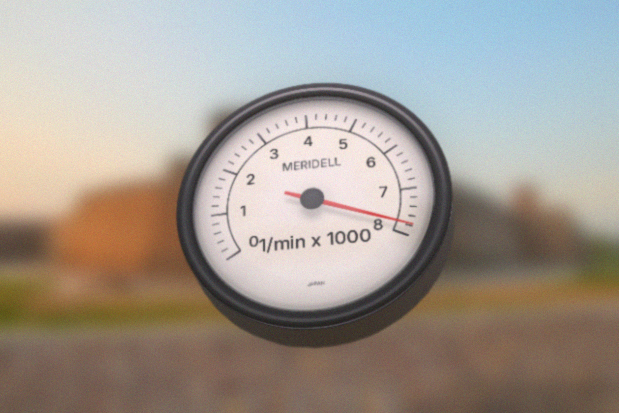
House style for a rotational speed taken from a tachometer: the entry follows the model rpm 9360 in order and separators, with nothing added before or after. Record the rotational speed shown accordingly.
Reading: rpm 7800
